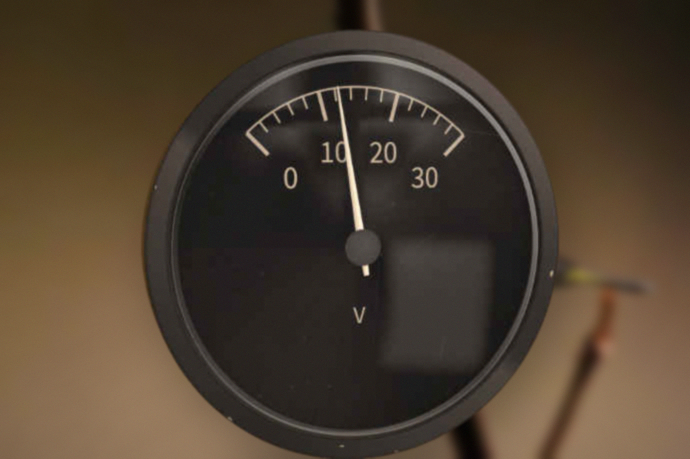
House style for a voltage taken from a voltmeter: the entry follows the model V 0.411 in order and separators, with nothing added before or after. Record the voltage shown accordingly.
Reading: V 12
